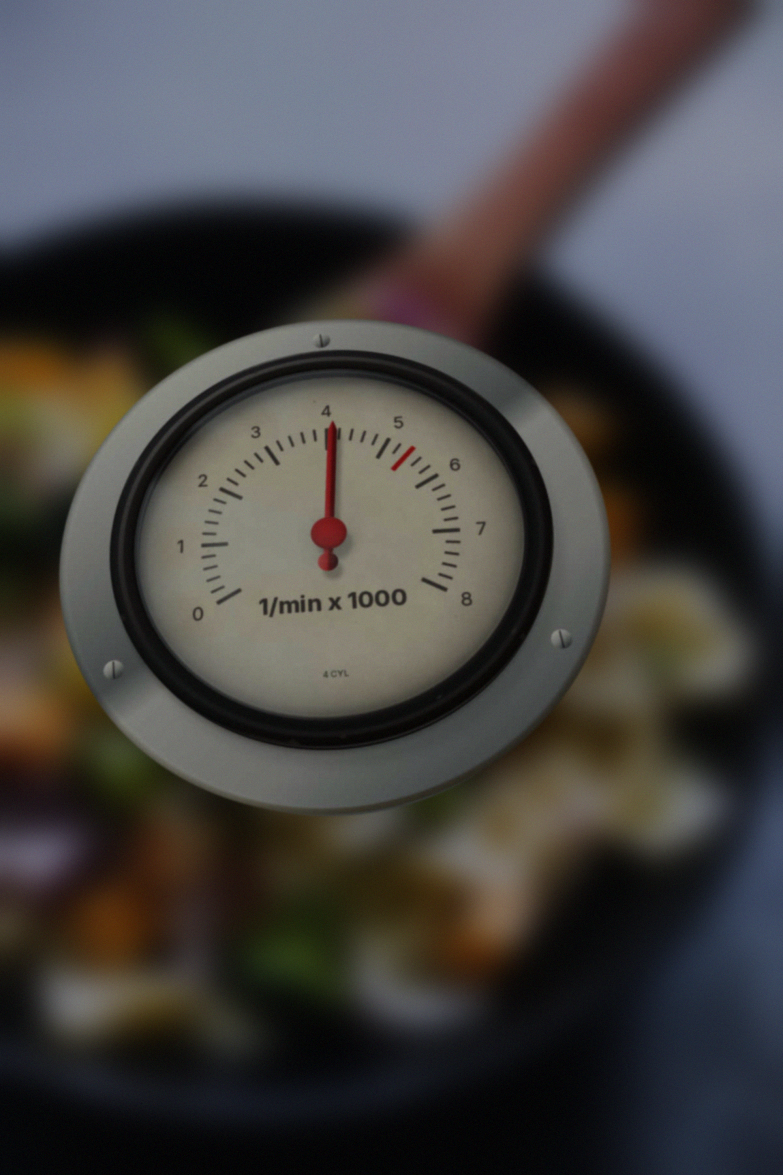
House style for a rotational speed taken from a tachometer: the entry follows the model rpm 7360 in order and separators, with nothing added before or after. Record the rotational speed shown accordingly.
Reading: rpm 4100
